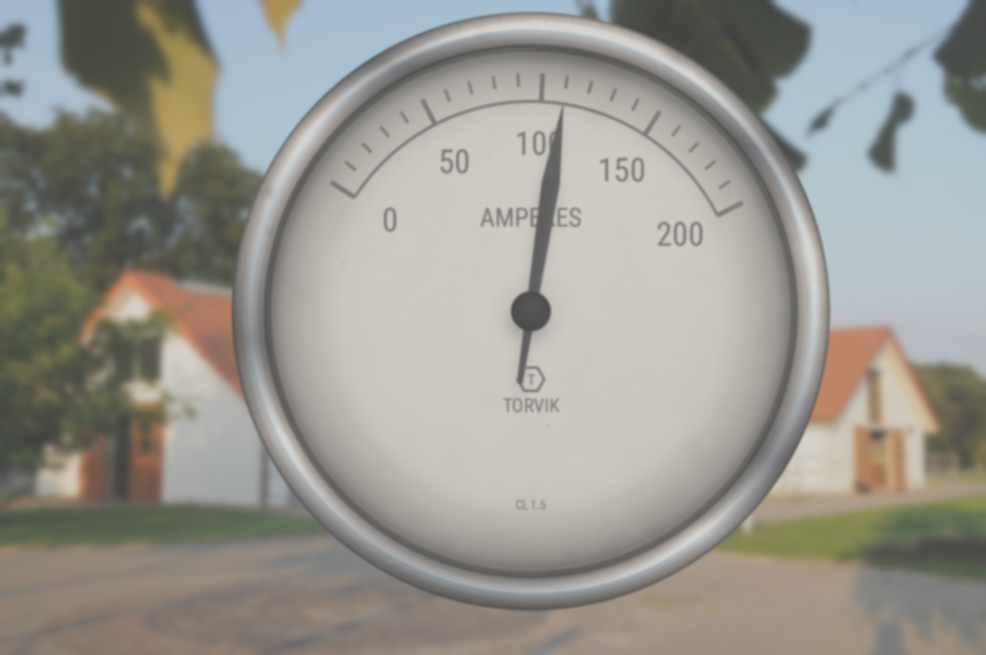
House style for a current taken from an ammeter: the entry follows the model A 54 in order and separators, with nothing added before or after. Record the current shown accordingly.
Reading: A 110
